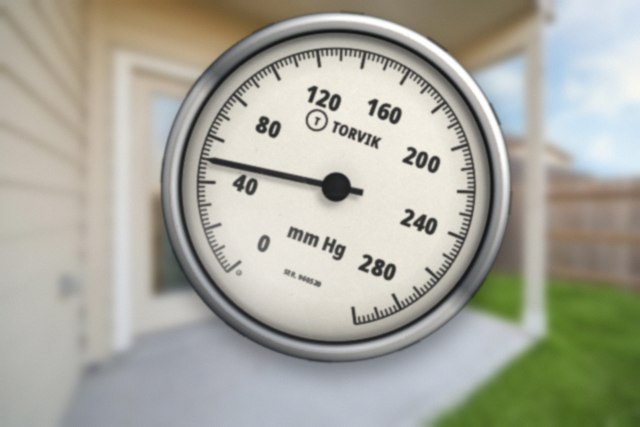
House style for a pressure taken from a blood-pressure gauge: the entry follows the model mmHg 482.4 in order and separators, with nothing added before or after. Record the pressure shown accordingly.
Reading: mmHg 50
